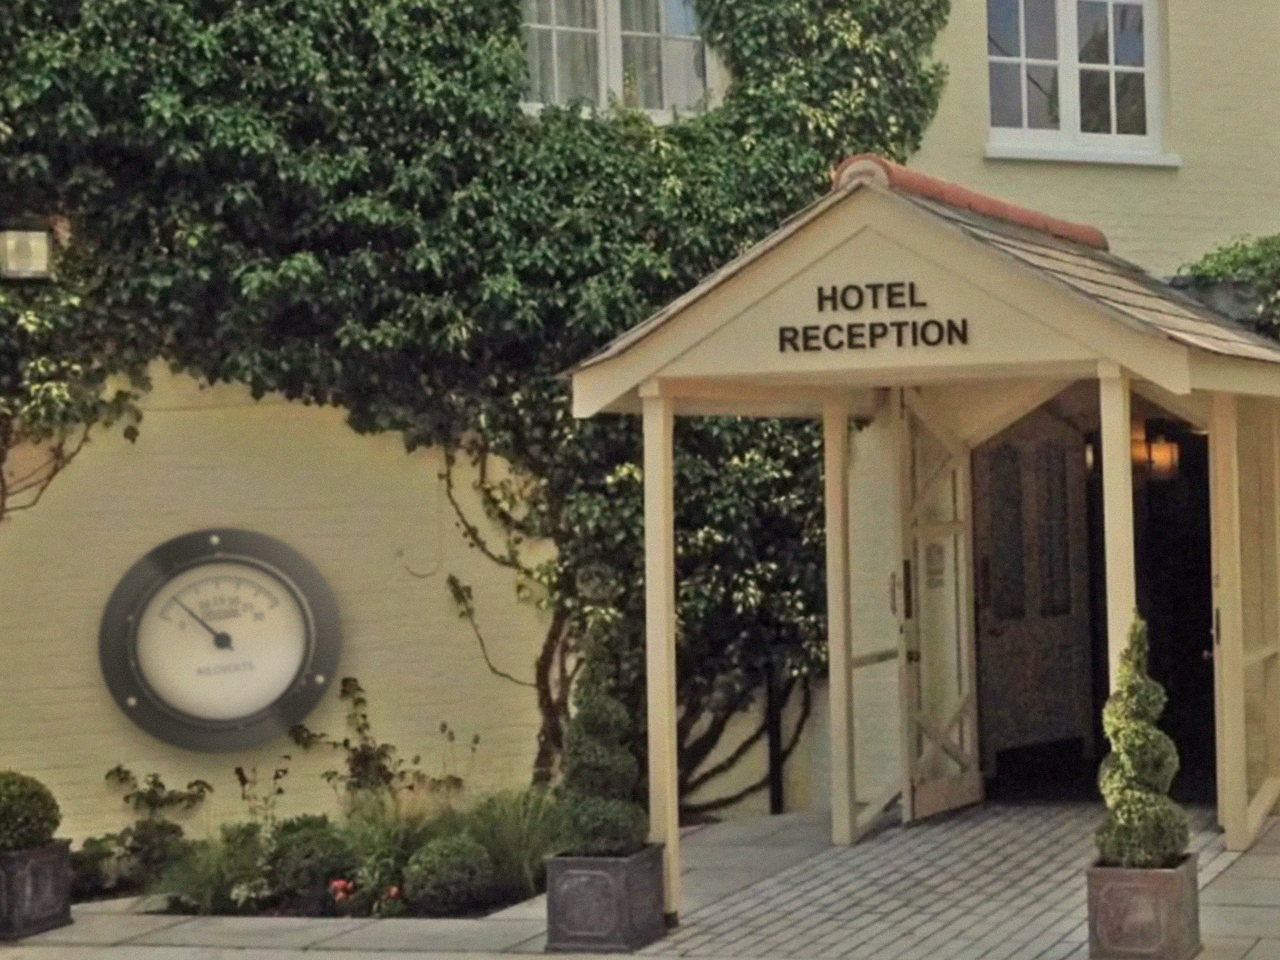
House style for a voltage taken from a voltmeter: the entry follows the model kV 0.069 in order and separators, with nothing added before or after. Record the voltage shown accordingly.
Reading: kV 5
